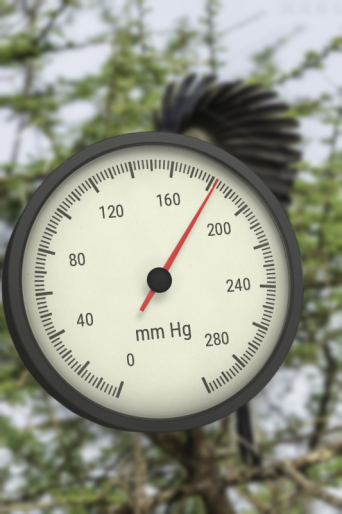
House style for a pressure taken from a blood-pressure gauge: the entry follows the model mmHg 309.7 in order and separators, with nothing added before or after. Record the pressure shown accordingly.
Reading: mmHg 182
